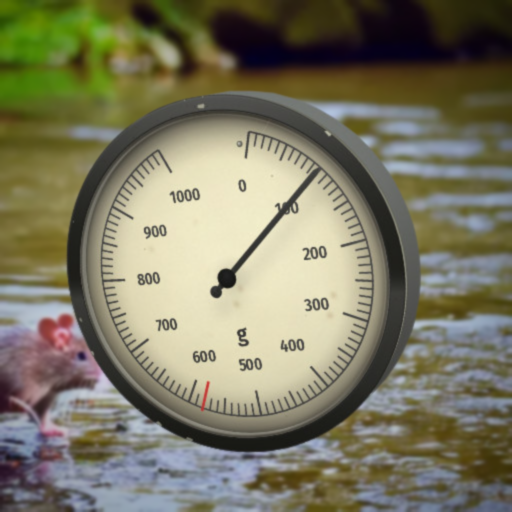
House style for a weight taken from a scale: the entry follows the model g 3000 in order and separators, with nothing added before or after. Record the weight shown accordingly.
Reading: g 100
